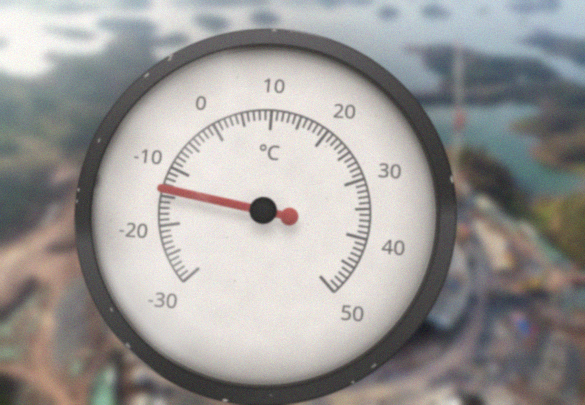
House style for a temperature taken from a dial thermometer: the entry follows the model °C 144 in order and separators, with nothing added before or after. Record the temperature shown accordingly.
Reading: °C -14
